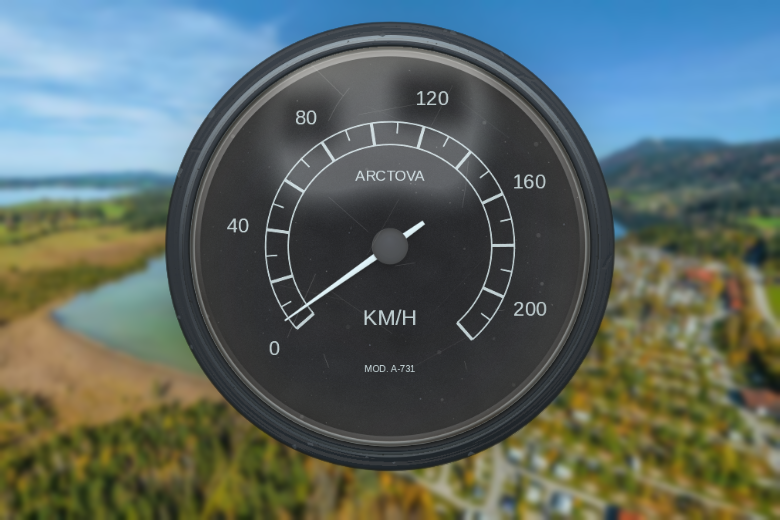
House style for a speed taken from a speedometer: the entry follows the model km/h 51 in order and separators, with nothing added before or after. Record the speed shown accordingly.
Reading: km/h 5
